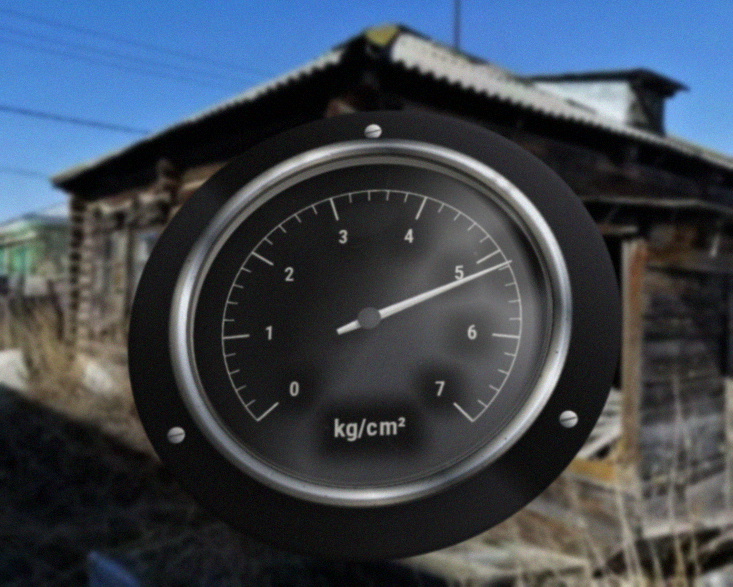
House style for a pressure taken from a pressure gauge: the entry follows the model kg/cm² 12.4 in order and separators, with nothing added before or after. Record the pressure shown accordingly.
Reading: kg/cm² 5.2
